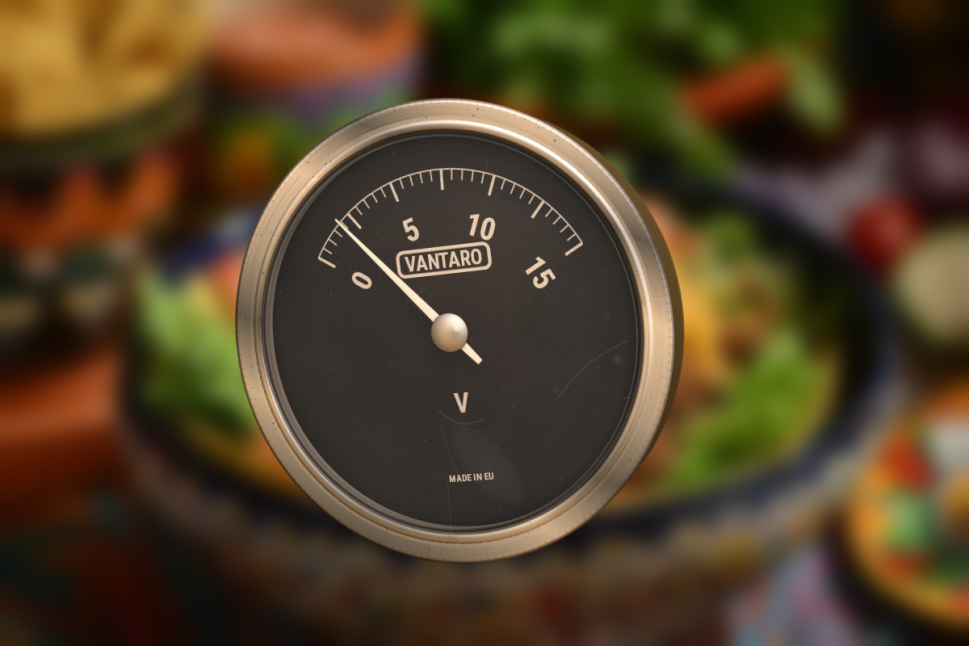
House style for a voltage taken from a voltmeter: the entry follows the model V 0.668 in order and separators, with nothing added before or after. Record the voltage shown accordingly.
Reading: V 2
